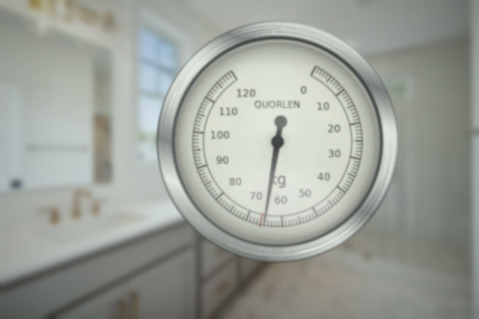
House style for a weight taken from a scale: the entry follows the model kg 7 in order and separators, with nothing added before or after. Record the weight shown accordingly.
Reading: kg 65
